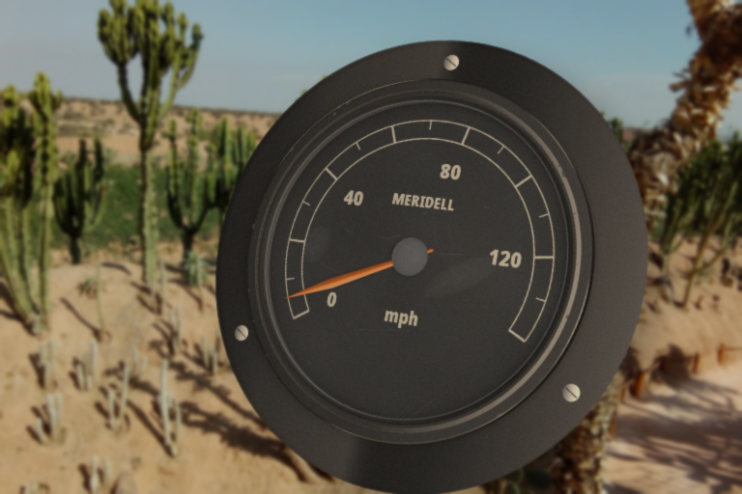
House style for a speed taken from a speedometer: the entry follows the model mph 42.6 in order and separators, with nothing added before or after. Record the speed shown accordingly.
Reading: mph 5
